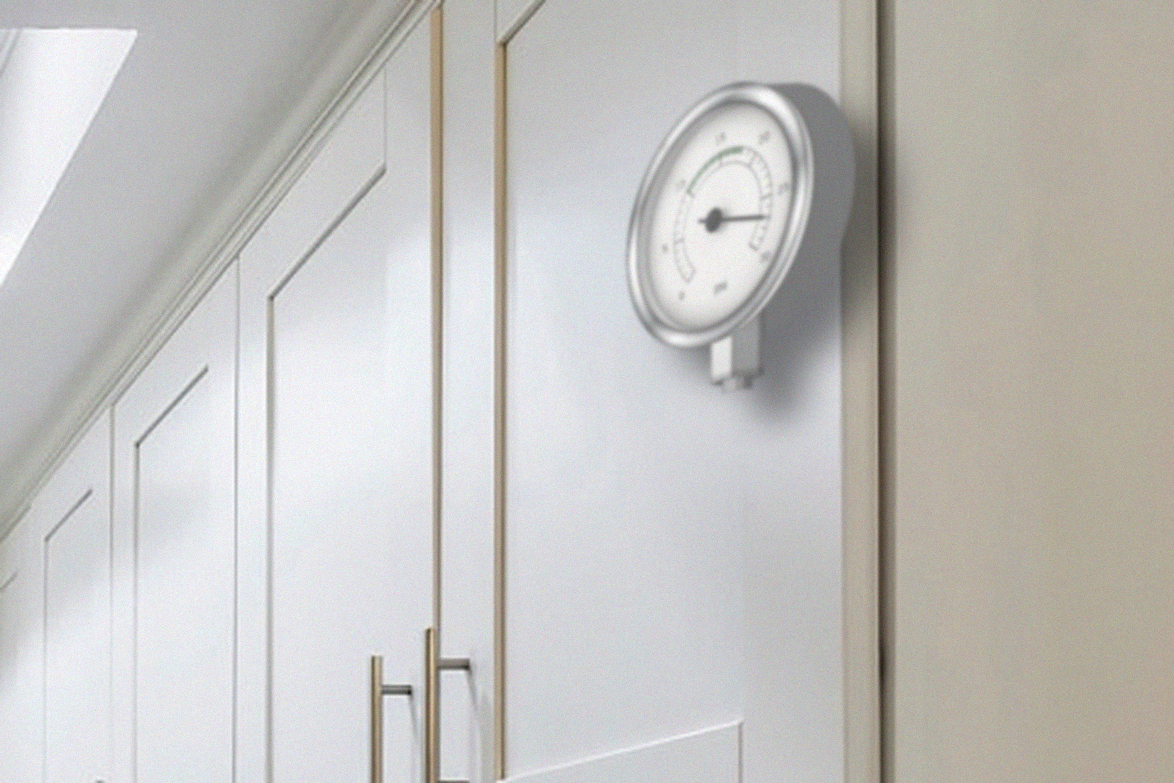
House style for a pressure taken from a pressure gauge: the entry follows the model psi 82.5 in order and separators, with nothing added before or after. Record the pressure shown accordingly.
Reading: psi 27
